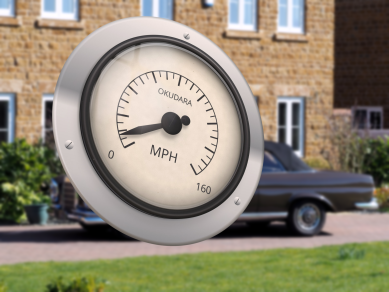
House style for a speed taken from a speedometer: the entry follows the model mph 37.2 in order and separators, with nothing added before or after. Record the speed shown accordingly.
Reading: mph 7.5
